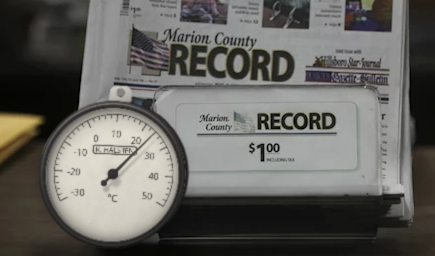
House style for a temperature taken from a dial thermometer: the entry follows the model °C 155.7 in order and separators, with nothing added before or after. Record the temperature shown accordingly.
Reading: °C 24
